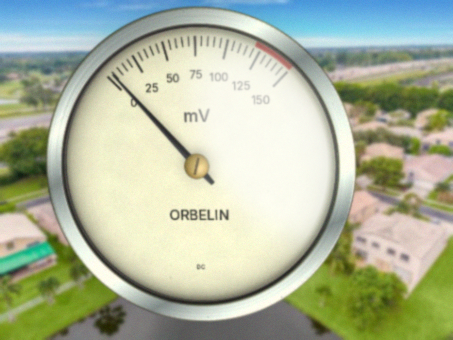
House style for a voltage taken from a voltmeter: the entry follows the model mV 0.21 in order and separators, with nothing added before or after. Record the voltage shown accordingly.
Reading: mV 5
